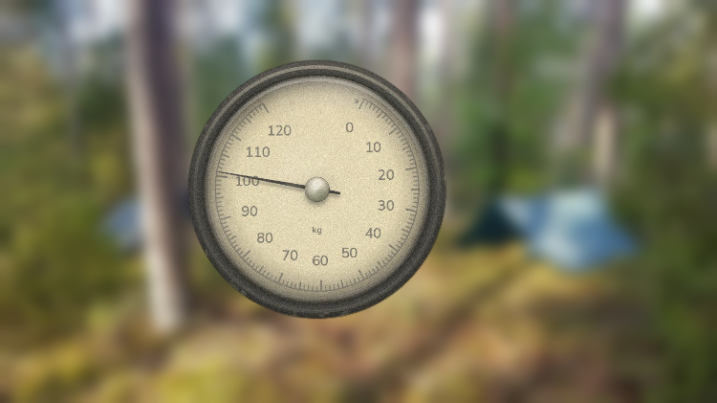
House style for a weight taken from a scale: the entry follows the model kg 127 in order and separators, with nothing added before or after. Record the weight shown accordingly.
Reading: kg 101
